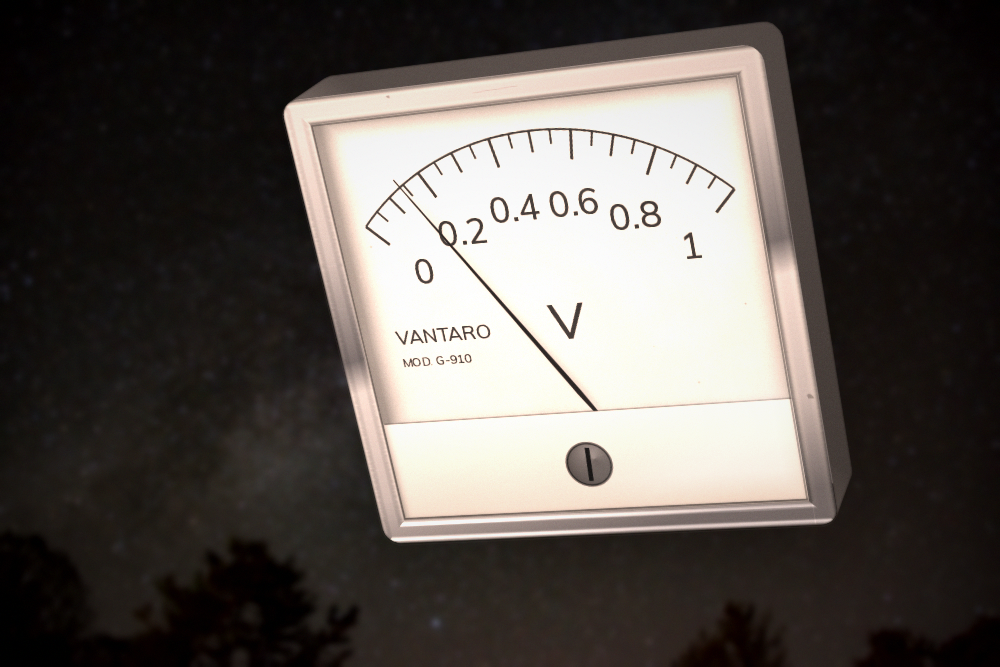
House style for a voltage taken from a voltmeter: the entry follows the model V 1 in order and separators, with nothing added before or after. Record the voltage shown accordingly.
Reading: V 0.15
